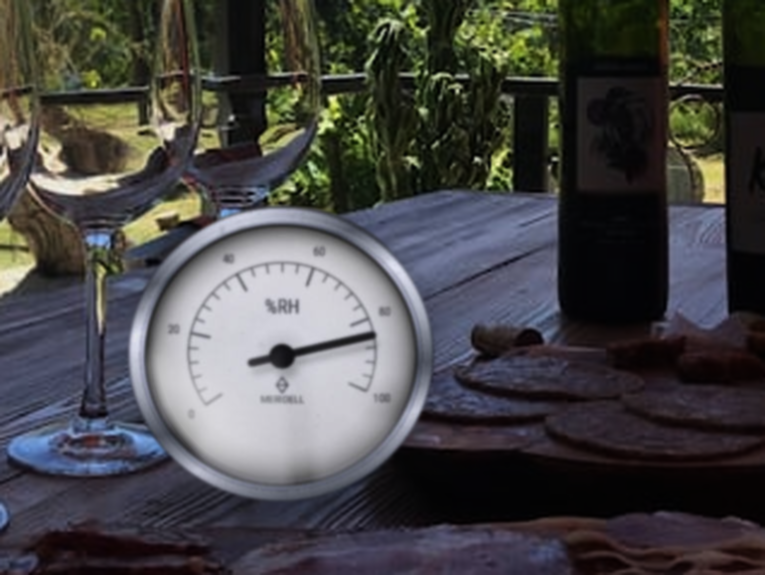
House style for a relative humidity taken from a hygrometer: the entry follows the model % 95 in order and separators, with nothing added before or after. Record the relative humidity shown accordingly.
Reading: % 84
